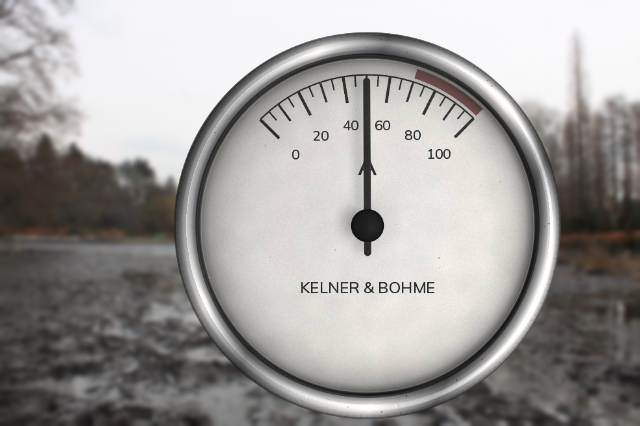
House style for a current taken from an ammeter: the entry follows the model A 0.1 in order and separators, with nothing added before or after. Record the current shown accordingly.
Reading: A 50
